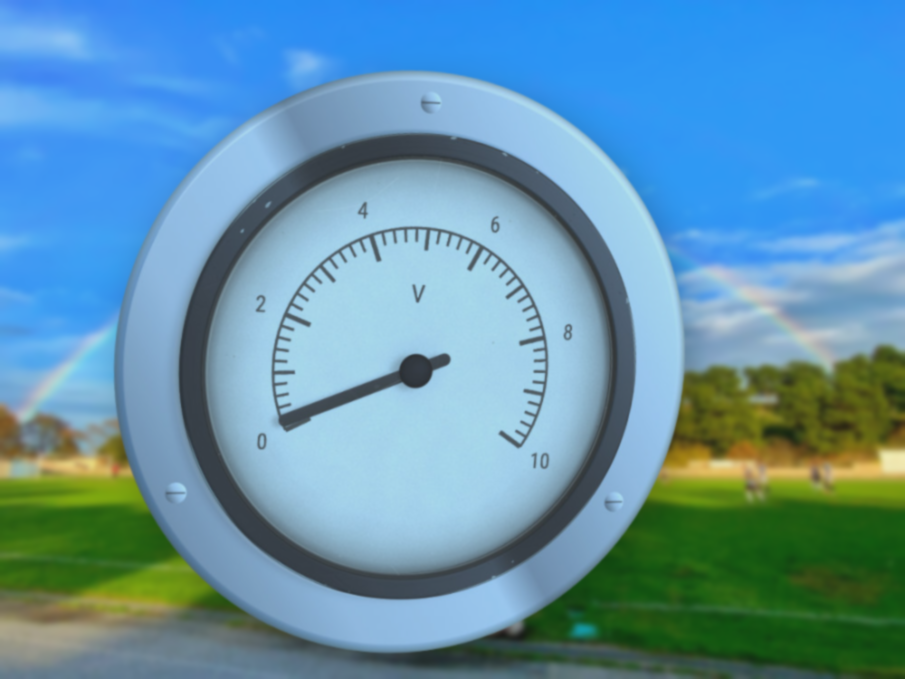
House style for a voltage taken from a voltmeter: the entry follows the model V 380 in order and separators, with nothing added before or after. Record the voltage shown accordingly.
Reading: V 0.2
